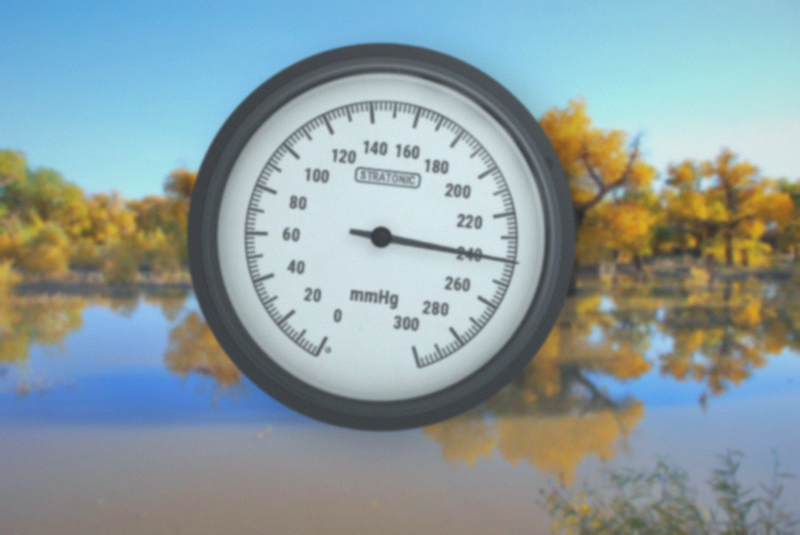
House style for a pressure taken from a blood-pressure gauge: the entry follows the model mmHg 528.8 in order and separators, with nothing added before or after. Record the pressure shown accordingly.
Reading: mmHg 240
